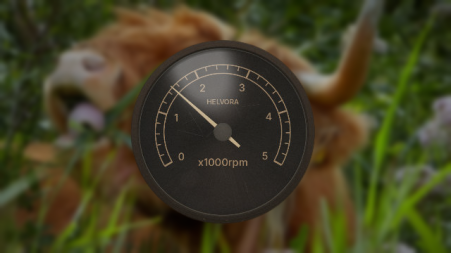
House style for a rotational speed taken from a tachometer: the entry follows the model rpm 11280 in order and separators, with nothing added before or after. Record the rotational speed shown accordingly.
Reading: rpm 1500
